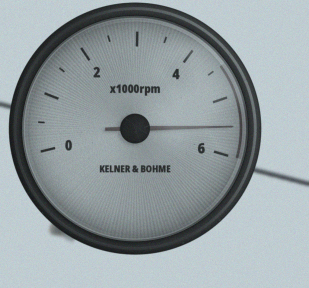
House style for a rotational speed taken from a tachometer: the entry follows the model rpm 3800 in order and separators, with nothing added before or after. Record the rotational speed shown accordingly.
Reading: rpm 5500
